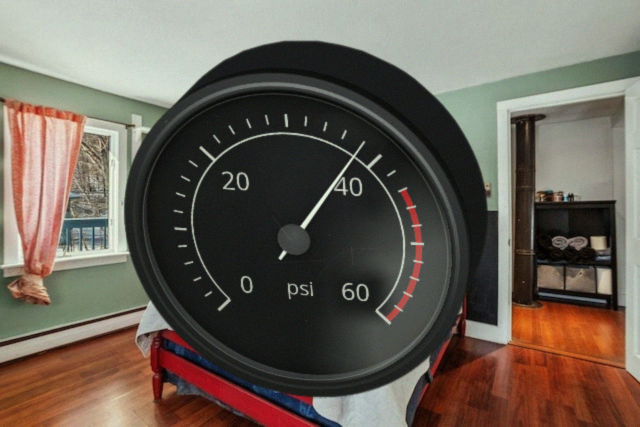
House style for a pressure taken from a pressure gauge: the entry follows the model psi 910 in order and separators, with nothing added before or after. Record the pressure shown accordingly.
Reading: psi 38
